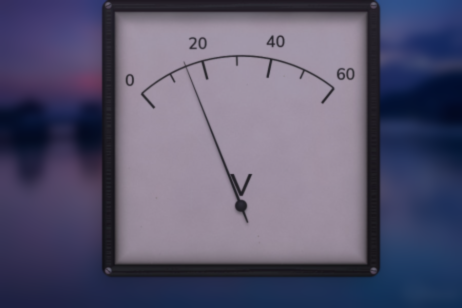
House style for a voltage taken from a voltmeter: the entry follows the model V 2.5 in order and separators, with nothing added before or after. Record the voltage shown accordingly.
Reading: V 15
